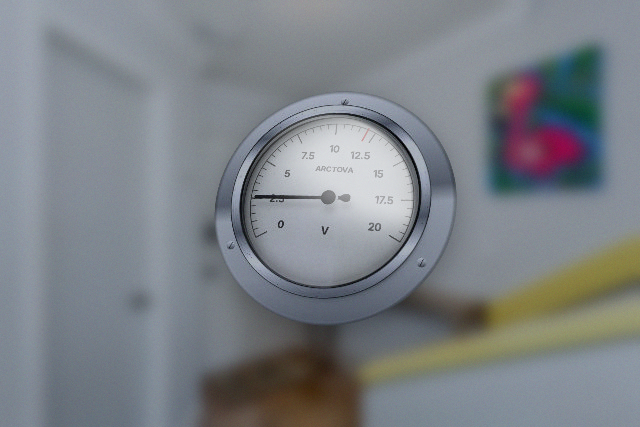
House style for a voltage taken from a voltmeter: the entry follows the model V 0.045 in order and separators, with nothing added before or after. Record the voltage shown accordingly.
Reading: V 2.5
